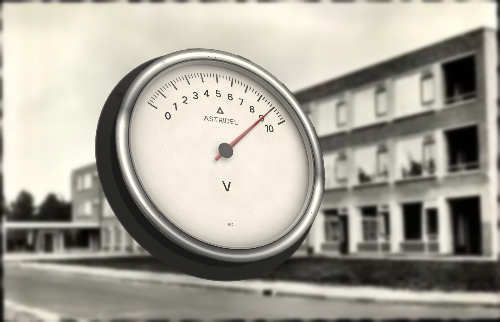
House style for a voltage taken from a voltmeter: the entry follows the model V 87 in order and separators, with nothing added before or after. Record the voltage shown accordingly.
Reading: V 9
